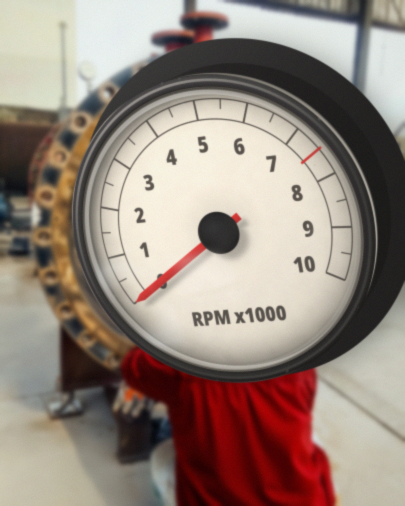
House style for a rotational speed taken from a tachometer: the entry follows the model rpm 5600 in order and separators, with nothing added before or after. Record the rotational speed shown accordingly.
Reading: rpm 0
